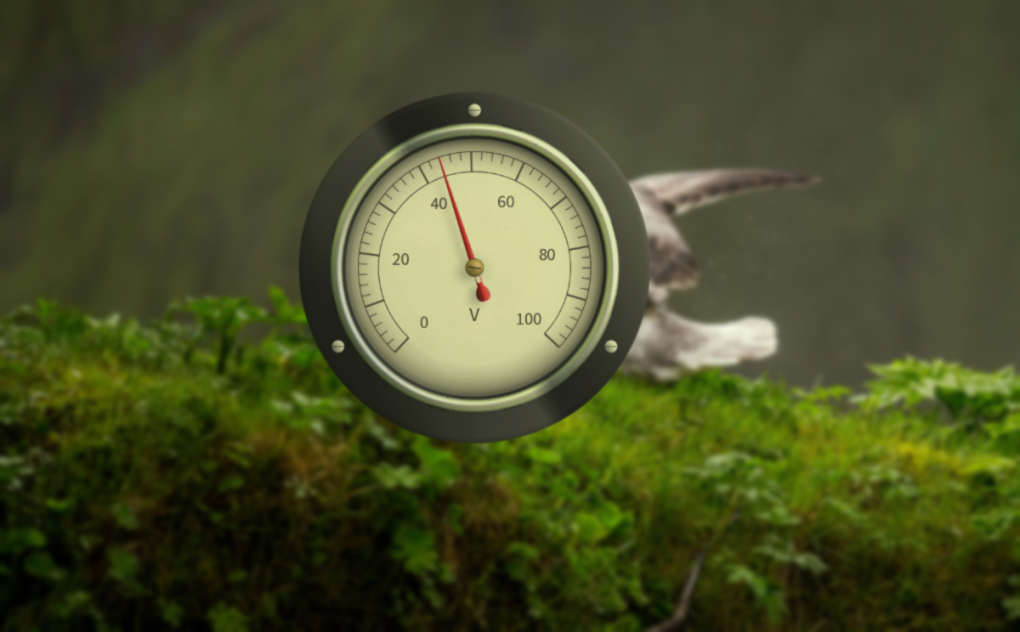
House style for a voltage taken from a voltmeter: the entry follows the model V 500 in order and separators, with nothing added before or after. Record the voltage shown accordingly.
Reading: V 44
